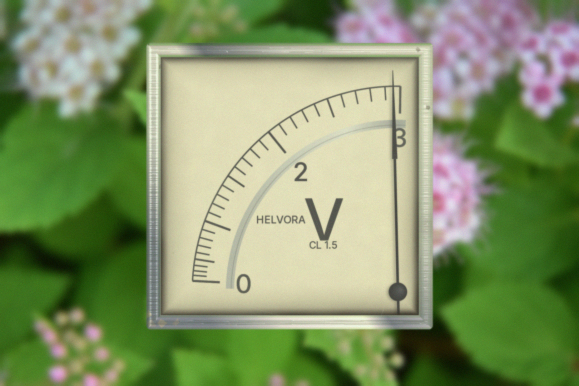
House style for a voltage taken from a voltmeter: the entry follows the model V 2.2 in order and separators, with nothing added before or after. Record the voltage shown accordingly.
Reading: V 2.95
